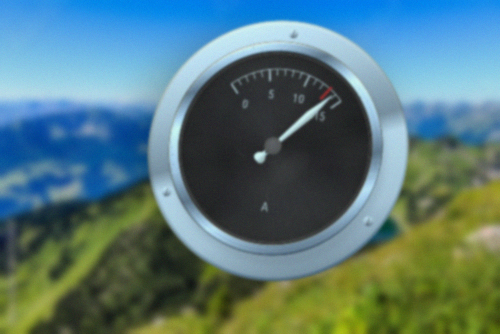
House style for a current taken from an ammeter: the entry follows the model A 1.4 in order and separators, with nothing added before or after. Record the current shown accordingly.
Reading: A 14
